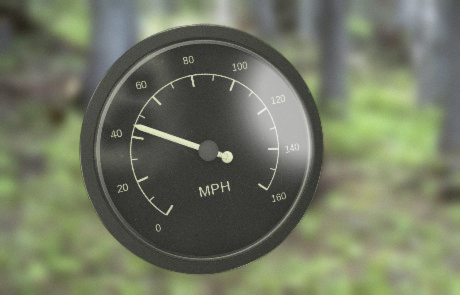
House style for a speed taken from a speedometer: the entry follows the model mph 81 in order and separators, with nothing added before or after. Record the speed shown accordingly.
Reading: mph 45
